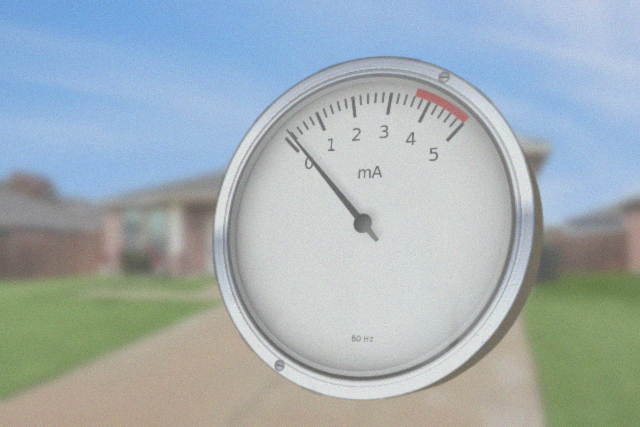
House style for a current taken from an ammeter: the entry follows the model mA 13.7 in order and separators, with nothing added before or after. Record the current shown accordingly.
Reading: mA 0.2
